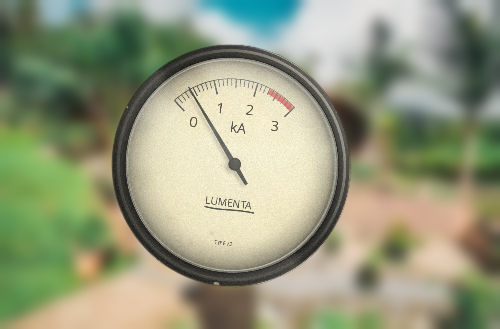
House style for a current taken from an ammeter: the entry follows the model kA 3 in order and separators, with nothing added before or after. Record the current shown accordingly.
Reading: kA 0.4
